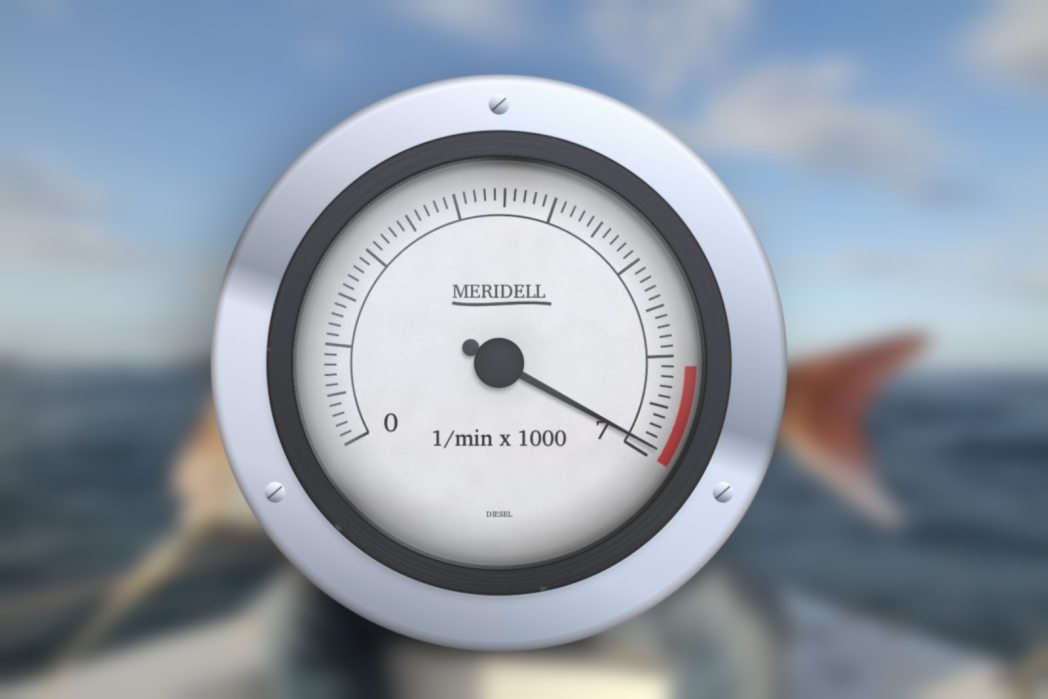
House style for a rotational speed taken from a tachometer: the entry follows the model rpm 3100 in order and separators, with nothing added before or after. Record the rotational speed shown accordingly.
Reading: rpm 6900
